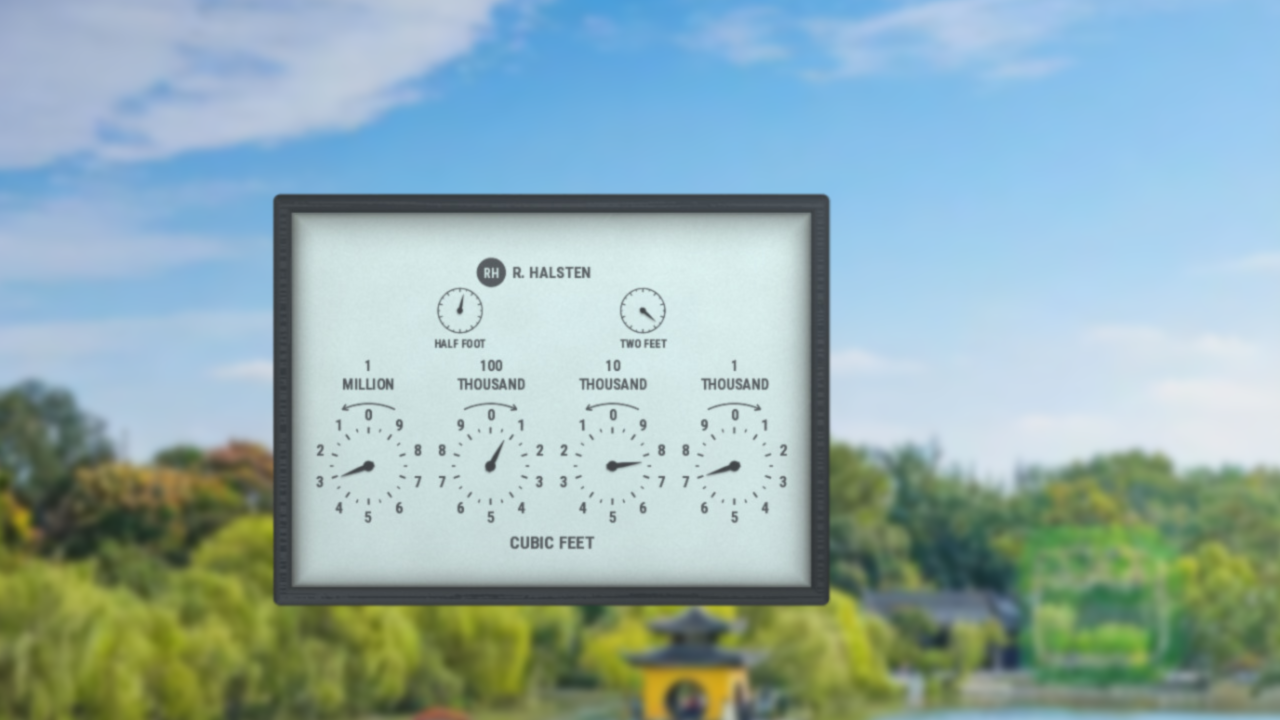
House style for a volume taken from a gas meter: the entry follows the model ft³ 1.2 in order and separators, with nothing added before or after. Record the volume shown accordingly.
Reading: ft³ 307700
